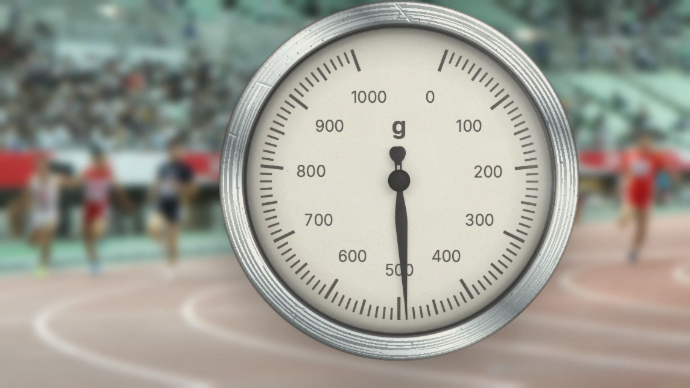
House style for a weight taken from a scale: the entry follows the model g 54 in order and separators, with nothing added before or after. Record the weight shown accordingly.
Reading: g 490
